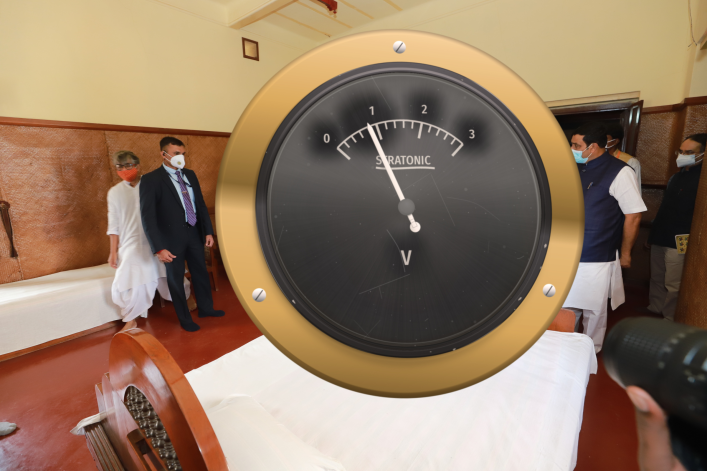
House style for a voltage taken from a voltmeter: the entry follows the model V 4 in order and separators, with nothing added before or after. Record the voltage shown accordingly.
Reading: V 0.8
